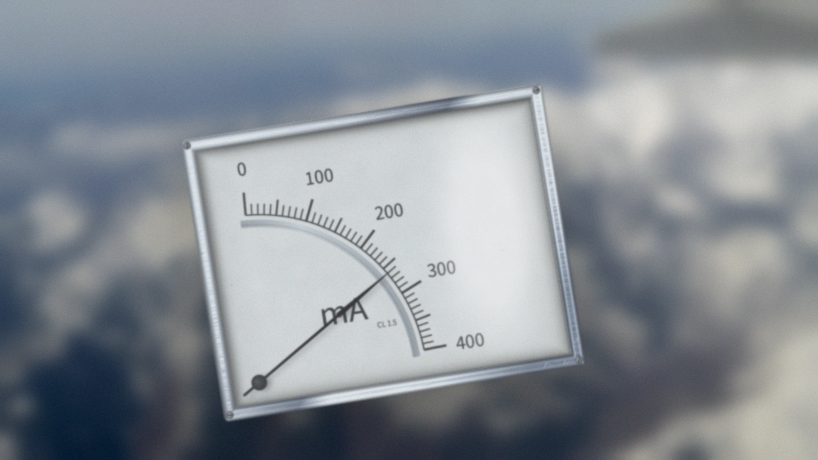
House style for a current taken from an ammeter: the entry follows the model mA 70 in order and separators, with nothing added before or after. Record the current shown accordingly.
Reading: mA 260
